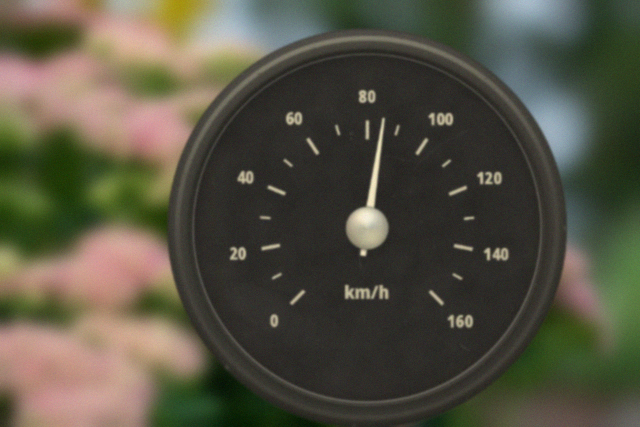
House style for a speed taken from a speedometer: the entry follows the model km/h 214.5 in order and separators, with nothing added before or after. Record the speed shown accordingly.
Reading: km/h 85
